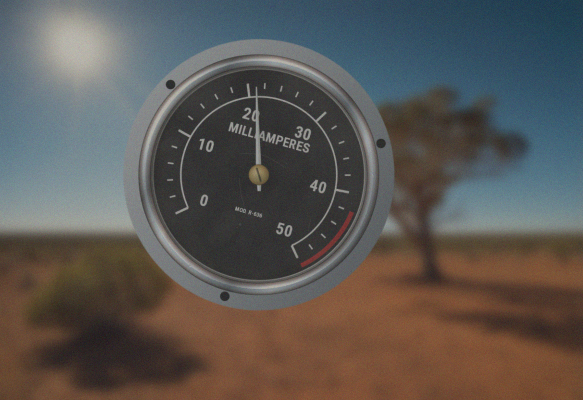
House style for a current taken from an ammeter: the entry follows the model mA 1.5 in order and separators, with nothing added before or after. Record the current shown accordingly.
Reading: mA 21
